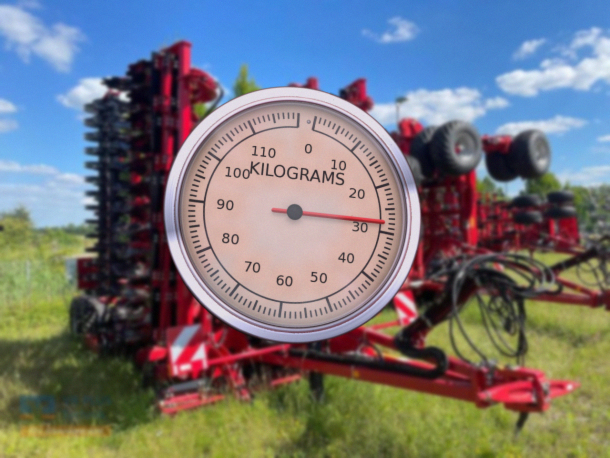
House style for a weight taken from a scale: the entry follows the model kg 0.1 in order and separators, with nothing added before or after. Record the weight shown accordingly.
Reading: kg 28
